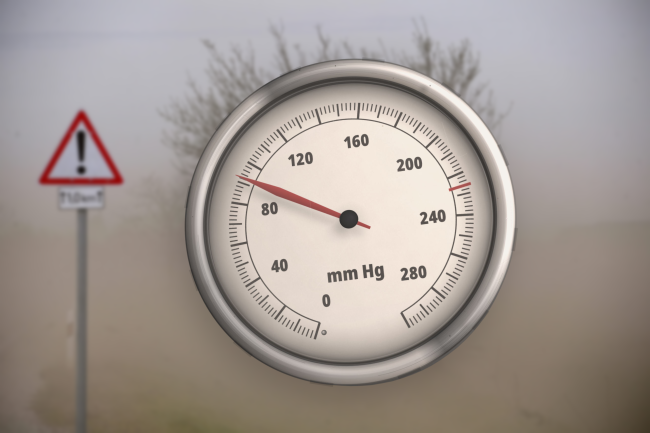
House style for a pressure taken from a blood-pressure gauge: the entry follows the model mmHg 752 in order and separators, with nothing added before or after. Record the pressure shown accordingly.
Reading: mmHg 92
